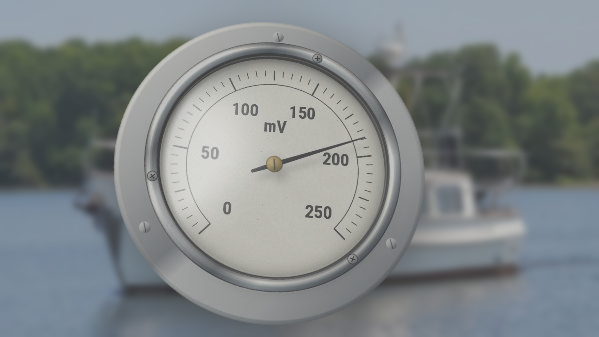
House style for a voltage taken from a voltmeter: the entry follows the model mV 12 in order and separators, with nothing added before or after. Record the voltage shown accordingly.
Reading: mV 190
